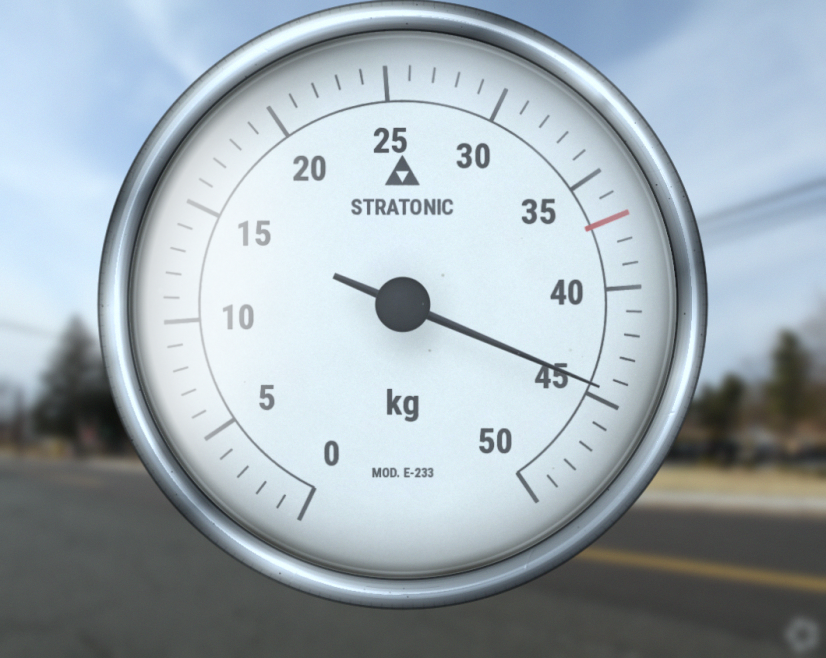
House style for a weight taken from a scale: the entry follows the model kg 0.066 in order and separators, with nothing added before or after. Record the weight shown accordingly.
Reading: kg 44.5
